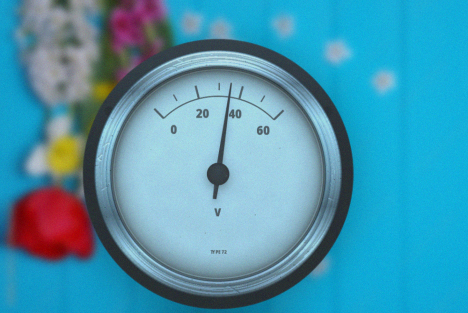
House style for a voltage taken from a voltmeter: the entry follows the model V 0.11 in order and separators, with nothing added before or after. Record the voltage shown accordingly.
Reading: V 35
